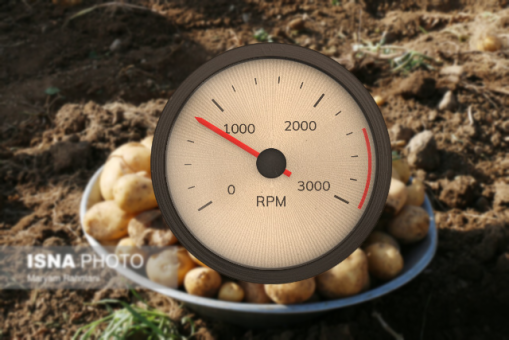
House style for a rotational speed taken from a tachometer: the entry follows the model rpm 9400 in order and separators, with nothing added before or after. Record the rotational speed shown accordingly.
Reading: rpm 800
